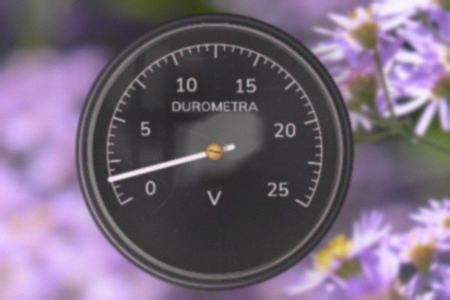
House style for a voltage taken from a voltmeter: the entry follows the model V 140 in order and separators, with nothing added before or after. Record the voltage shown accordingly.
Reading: V 1.5
